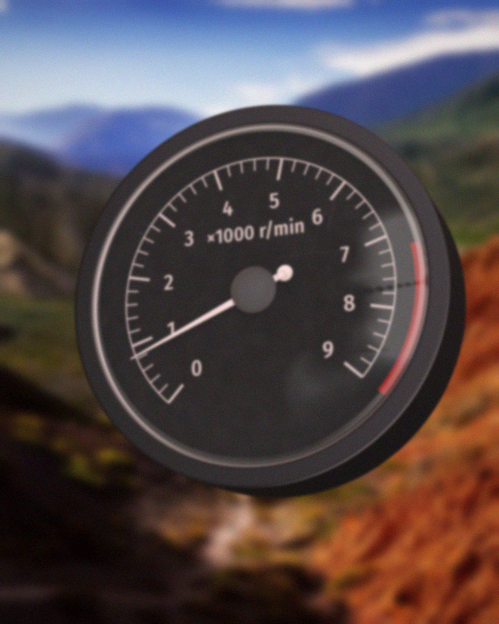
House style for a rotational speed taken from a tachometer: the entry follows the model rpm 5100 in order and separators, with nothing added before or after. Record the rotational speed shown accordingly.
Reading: rpm 800
